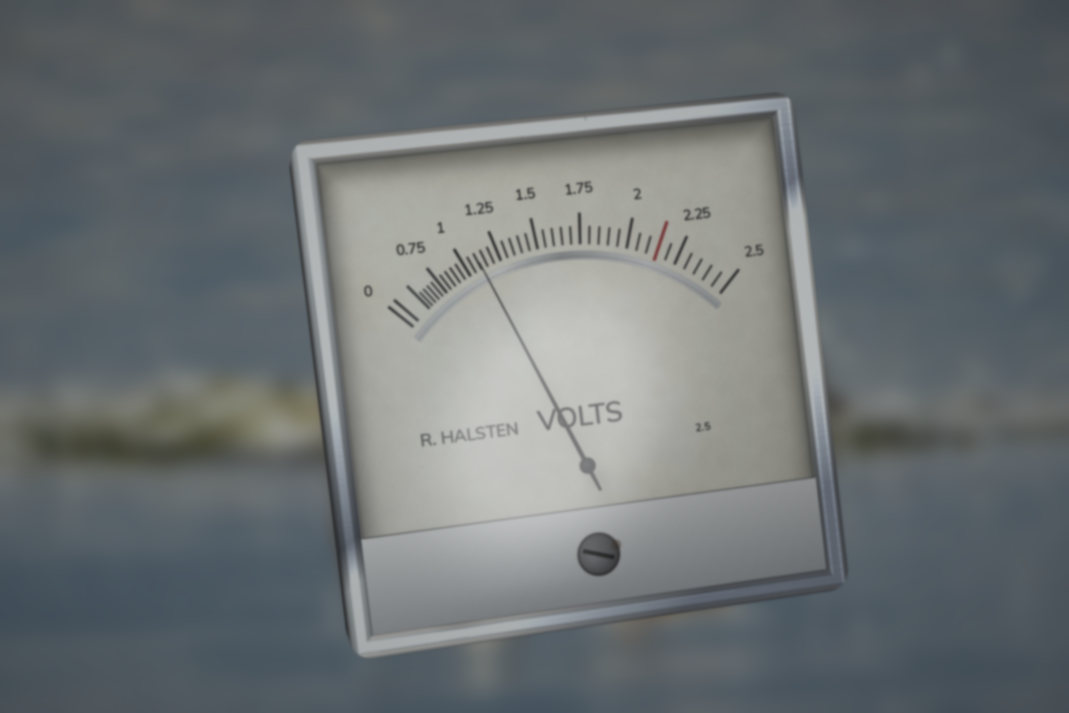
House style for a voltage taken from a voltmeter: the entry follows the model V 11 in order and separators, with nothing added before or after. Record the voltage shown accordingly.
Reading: V 1.1
